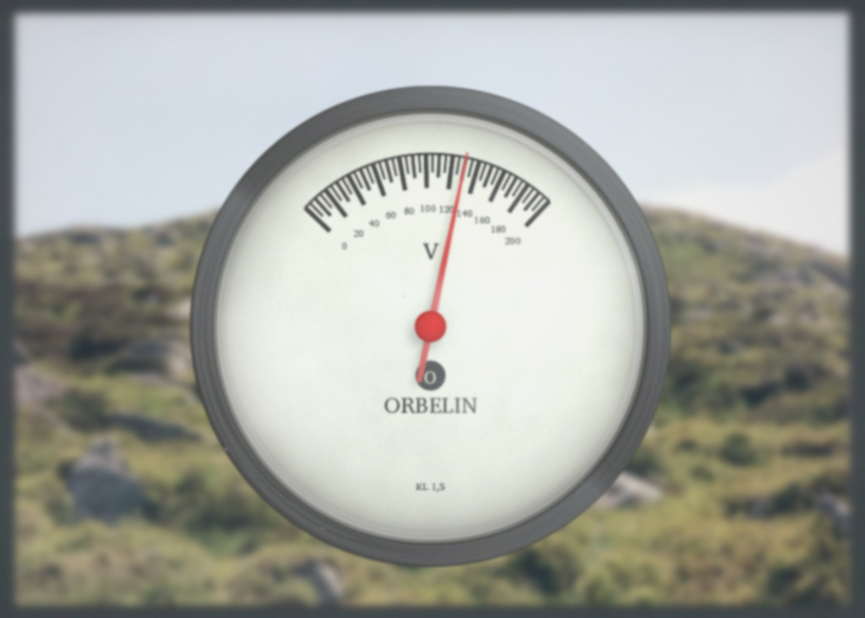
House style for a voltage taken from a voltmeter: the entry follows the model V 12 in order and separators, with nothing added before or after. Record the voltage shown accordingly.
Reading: V 130
